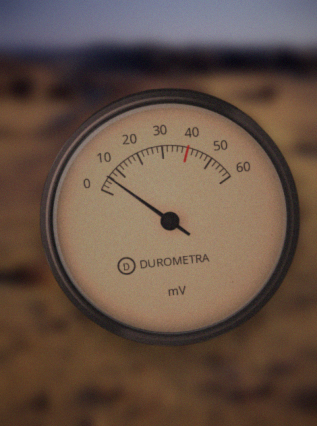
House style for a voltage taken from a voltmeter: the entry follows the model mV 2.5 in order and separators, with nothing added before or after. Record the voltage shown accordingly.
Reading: mV 6
